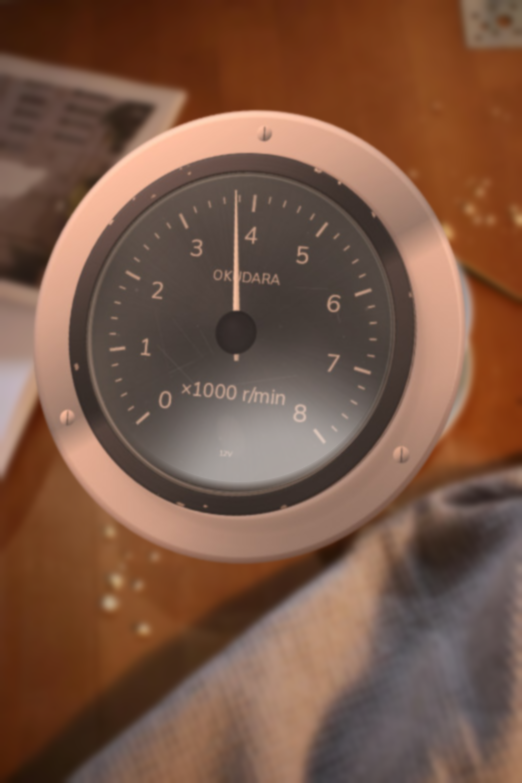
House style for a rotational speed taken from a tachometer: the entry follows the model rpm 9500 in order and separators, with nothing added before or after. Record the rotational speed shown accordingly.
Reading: rpm 3800
